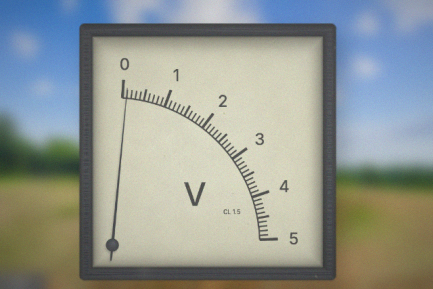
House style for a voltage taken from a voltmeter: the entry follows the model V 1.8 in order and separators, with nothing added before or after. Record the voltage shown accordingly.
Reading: V 0.1
